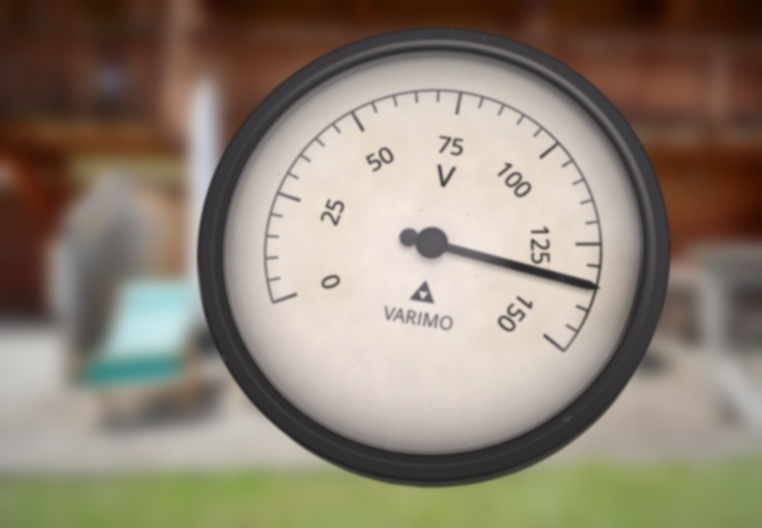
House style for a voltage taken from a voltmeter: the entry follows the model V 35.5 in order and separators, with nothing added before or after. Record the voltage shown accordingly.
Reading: V 135
